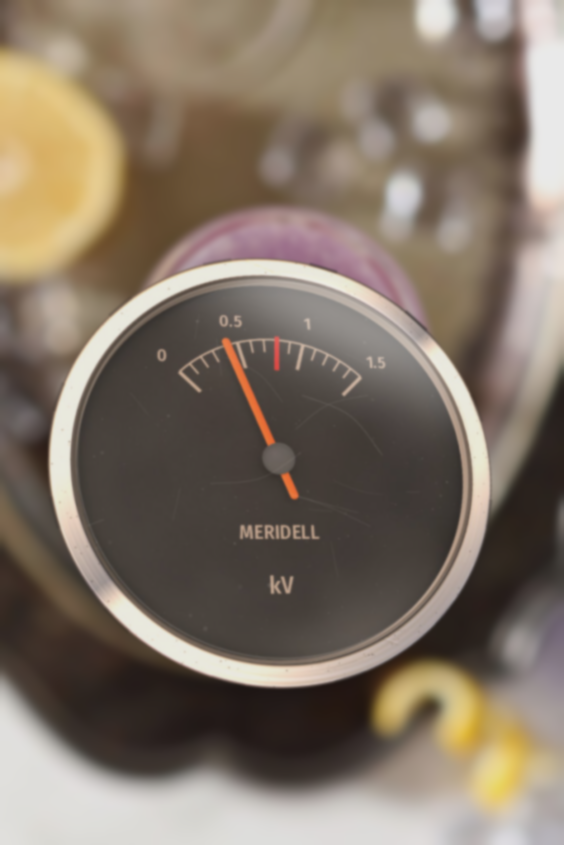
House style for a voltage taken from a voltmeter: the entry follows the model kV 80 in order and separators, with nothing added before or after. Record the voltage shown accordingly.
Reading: kV 0.4
